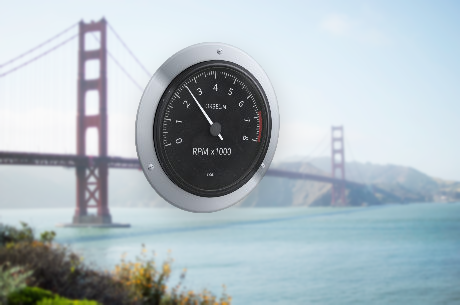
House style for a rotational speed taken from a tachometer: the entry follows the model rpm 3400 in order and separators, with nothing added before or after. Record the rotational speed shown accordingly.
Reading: rpm 2500
